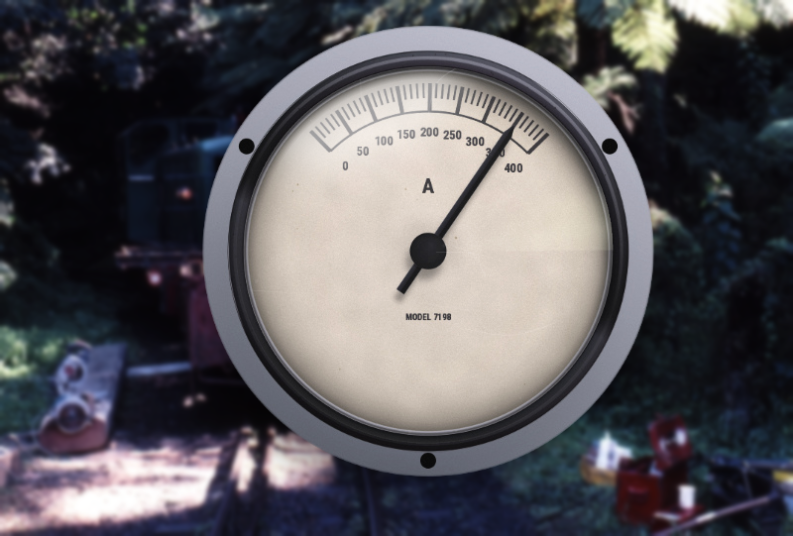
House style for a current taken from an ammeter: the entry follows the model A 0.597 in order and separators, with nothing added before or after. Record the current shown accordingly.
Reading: A 350
